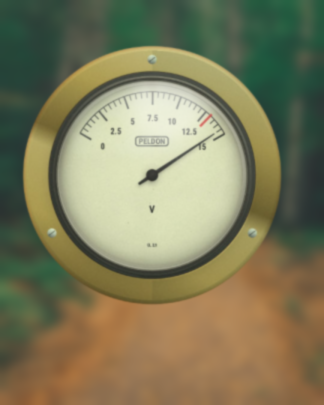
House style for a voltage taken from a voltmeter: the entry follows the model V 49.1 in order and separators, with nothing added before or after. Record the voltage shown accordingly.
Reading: V 14.5
